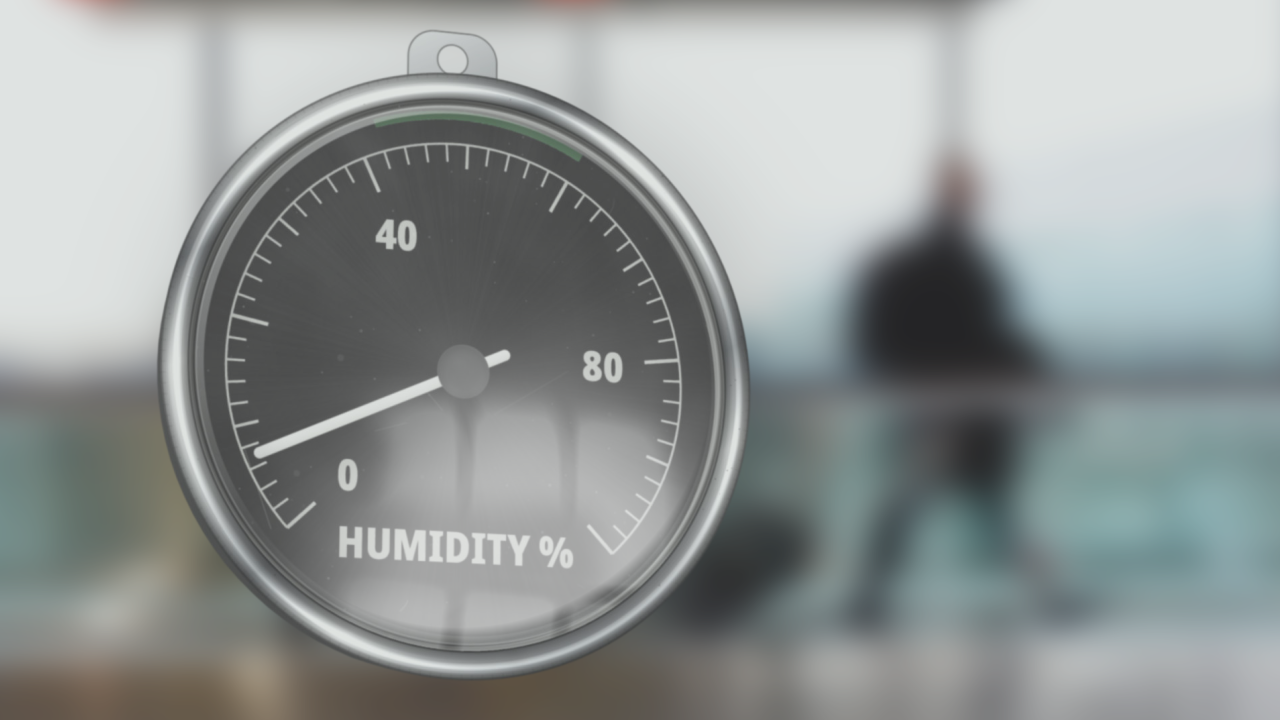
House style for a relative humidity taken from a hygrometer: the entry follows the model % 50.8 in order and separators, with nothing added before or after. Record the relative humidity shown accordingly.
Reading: % 7
